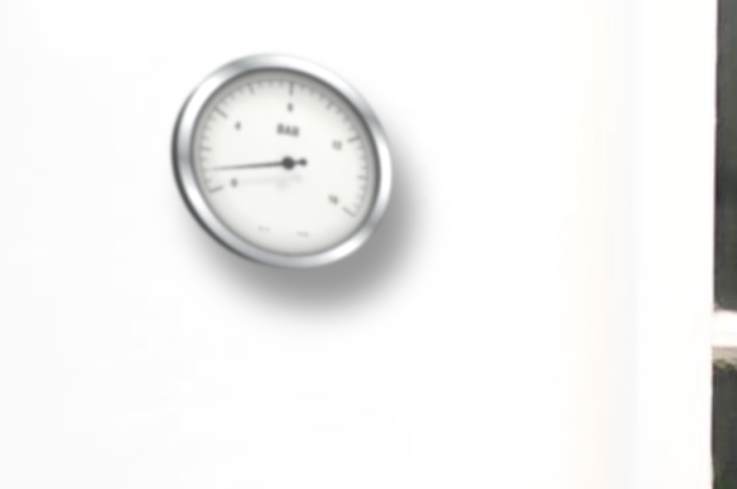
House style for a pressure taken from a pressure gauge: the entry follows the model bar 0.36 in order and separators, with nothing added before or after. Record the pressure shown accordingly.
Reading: bar 1
